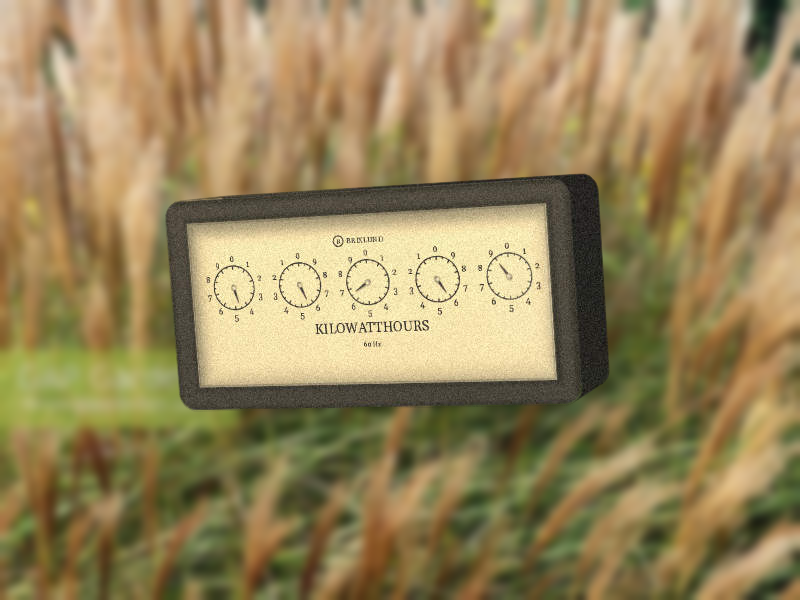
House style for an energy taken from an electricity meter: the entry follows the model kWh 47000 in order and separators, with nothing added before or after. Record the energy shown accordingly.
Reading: kWh 45659
